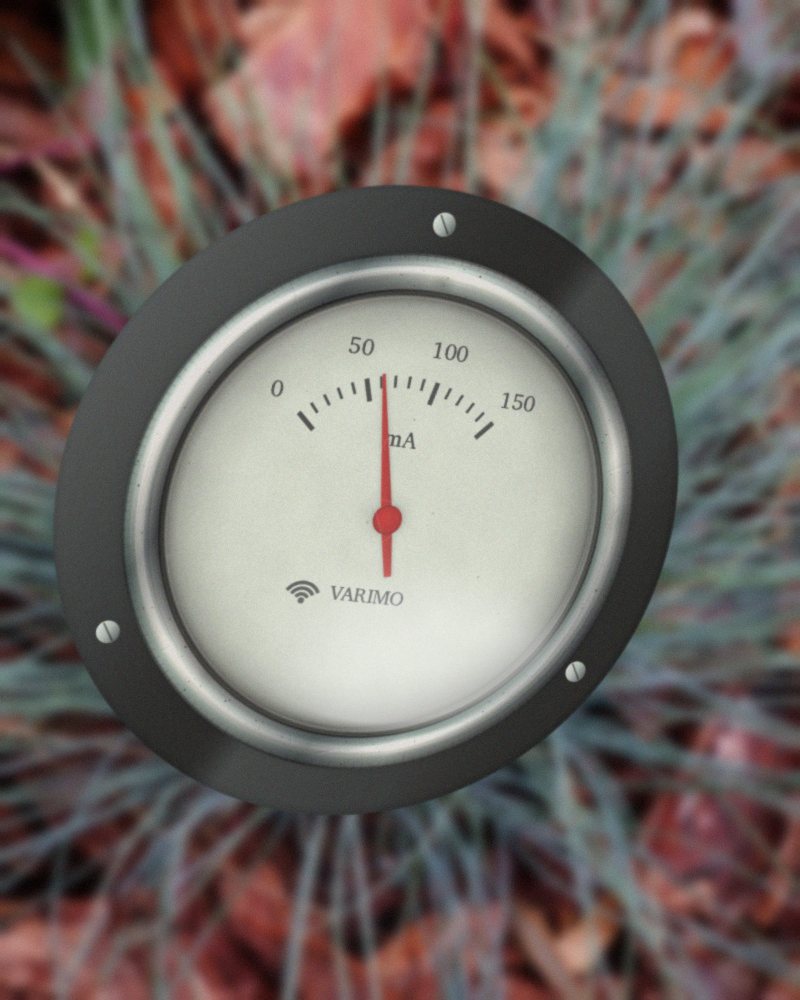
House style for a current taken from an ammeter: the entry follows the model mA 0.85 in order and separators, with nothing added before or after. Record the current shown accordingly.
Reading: mA 60
